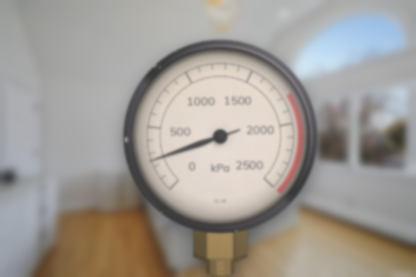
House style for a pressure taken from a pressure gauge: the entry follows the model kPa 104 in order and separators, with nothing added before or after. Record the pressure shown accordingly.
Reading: kPa 250
